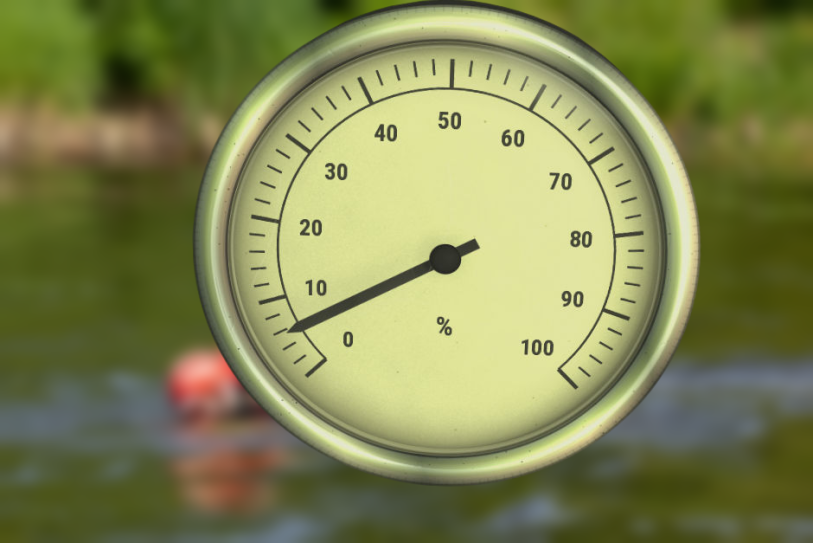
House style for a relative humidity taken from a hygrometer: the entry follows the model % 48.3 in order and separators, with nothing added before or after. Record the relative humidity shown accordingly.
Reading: % 6
